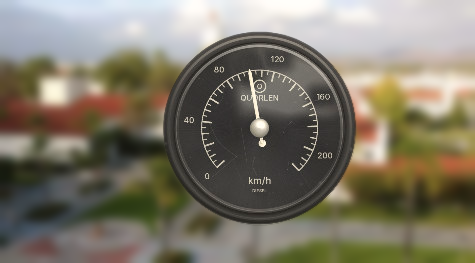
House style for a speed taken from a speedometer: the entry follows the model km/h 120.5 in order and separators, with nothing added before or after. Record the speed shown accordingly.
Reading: km/h 100
